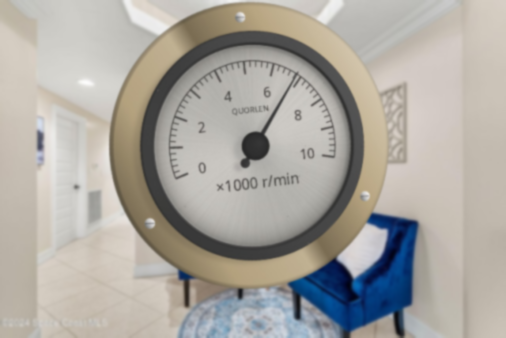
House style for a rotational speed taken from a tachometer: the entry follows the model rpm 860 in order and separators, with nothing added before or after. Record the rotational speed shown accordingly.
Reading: rpm 6800
